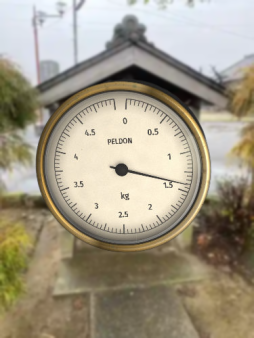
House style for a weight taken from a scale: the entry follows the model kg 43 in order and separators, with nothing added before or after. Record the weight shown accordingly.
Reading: kg 1.4
